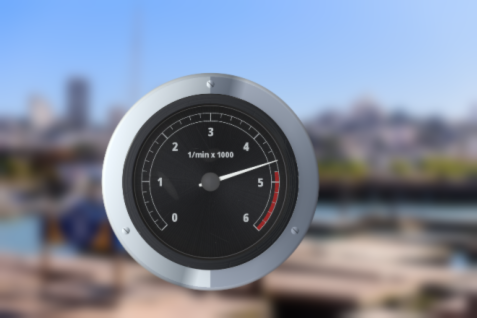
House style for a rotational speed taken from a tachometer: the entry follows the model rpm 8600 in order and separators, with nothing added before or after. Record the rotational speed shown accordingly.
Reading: rpm 4600
